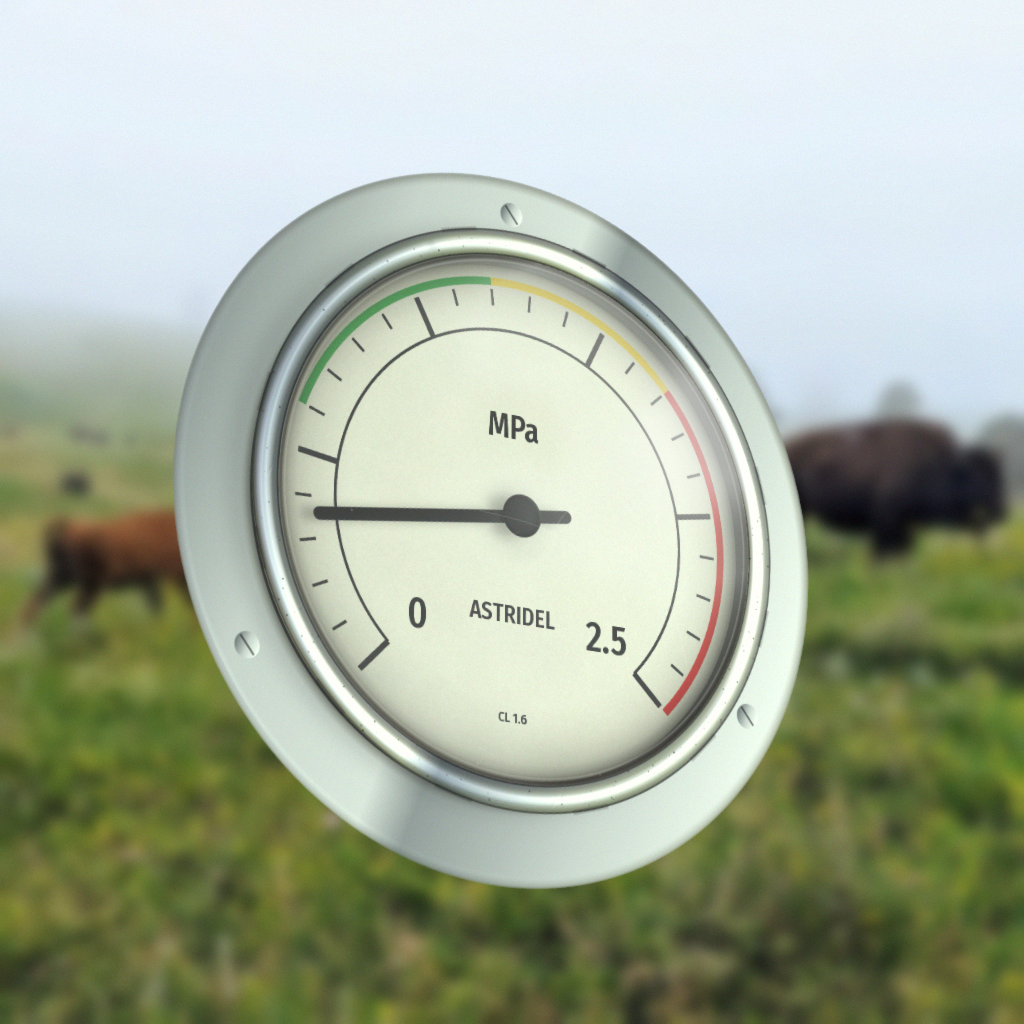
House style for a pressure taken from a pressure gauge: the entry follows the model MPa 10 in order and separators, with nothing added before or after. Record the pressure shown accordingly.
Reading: MPa 0.35
